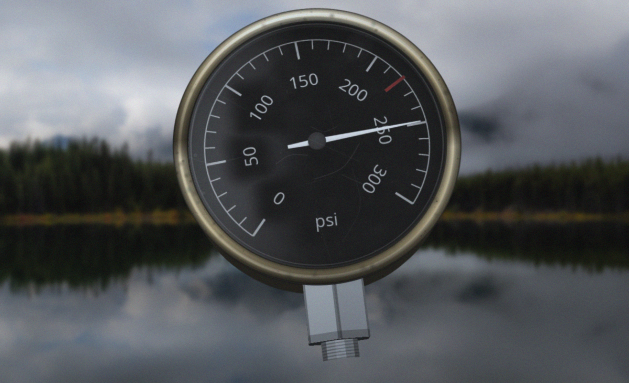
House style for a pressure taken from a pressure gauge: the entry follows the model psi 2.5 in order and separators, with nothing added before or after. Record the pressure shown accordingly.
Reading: psi 250
